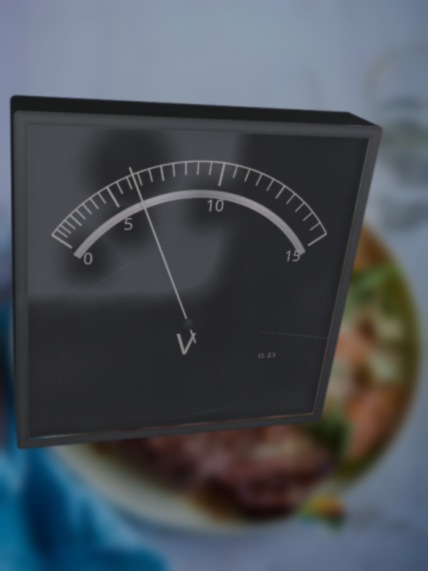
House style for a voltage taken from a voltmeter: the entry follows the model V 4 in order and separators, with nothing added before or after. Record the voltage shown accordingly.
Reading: V 6.25
